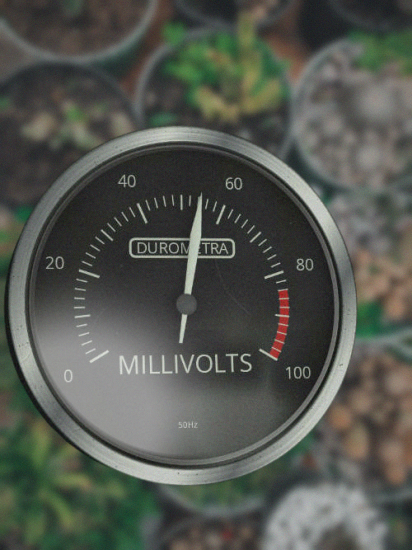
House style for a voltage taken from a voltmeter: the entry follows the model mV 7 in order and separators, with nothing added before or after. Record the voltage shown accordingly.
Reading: mV 54
